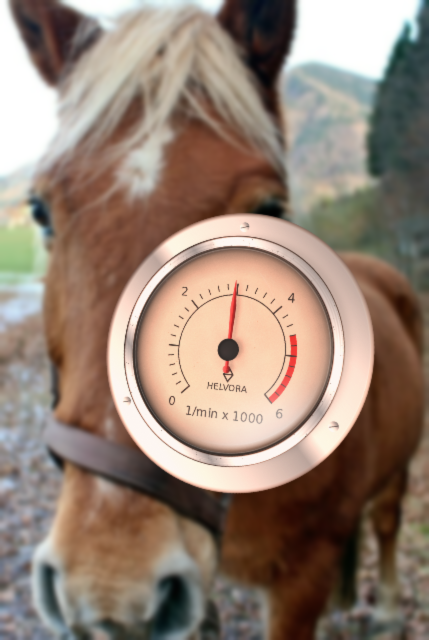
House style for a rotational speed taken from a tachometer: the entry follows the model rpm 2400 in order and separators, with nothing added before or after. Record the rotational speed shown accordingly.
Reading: rpm 3000
